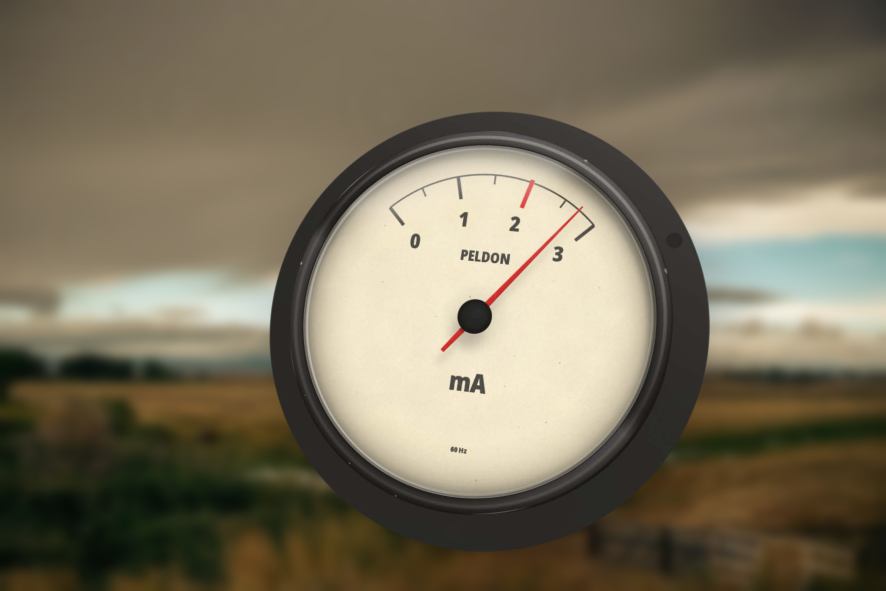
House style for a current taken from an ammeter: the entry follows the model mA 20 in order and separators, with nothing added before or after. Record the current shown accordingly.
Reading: mA 2.75
